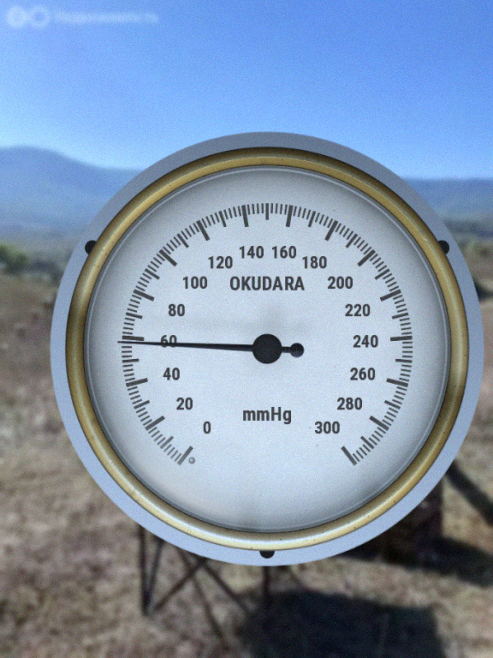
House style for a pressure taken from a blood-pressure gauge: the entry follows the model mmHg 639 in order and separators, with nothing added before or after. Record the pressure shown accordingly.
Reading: mmHg 58
